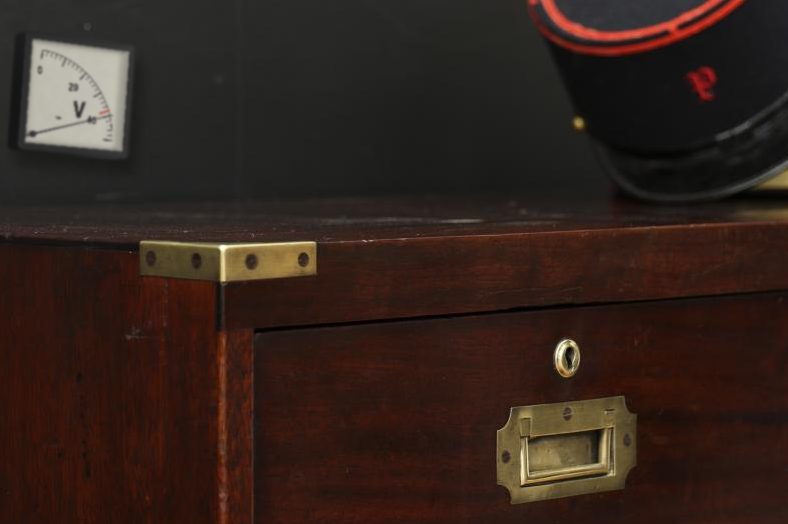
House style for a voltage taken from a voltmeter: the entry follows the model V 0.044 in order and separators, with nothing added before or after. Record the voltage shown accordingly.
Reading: V 40
